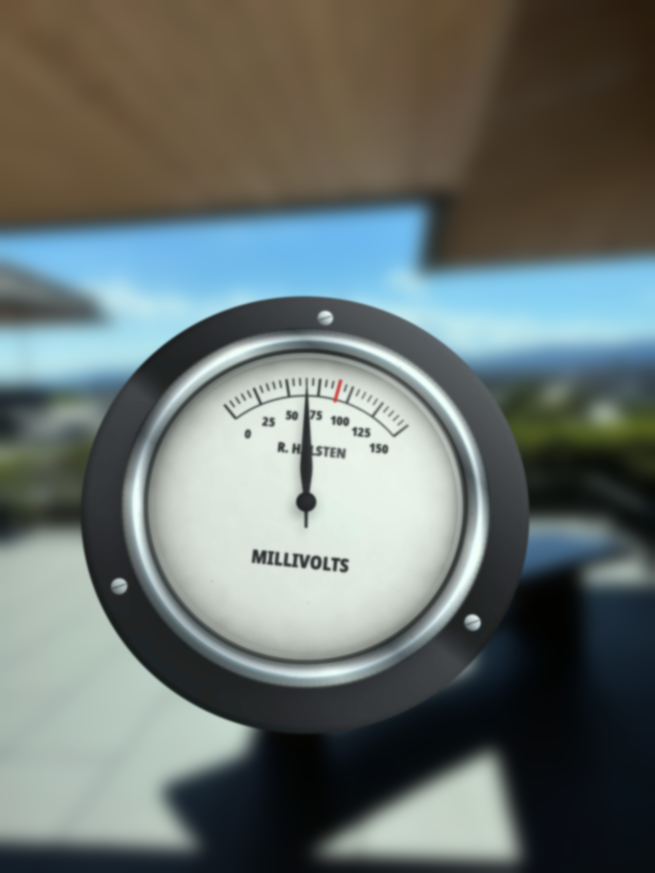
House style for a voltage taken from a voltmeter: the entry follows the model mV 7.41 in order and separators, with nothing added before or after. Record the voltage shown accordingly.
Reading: mV 65
